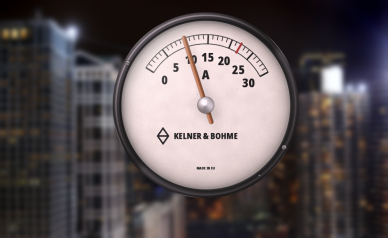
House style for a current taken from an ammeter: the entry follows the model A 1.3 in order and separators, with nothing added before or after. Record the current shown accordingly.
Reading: A 10
